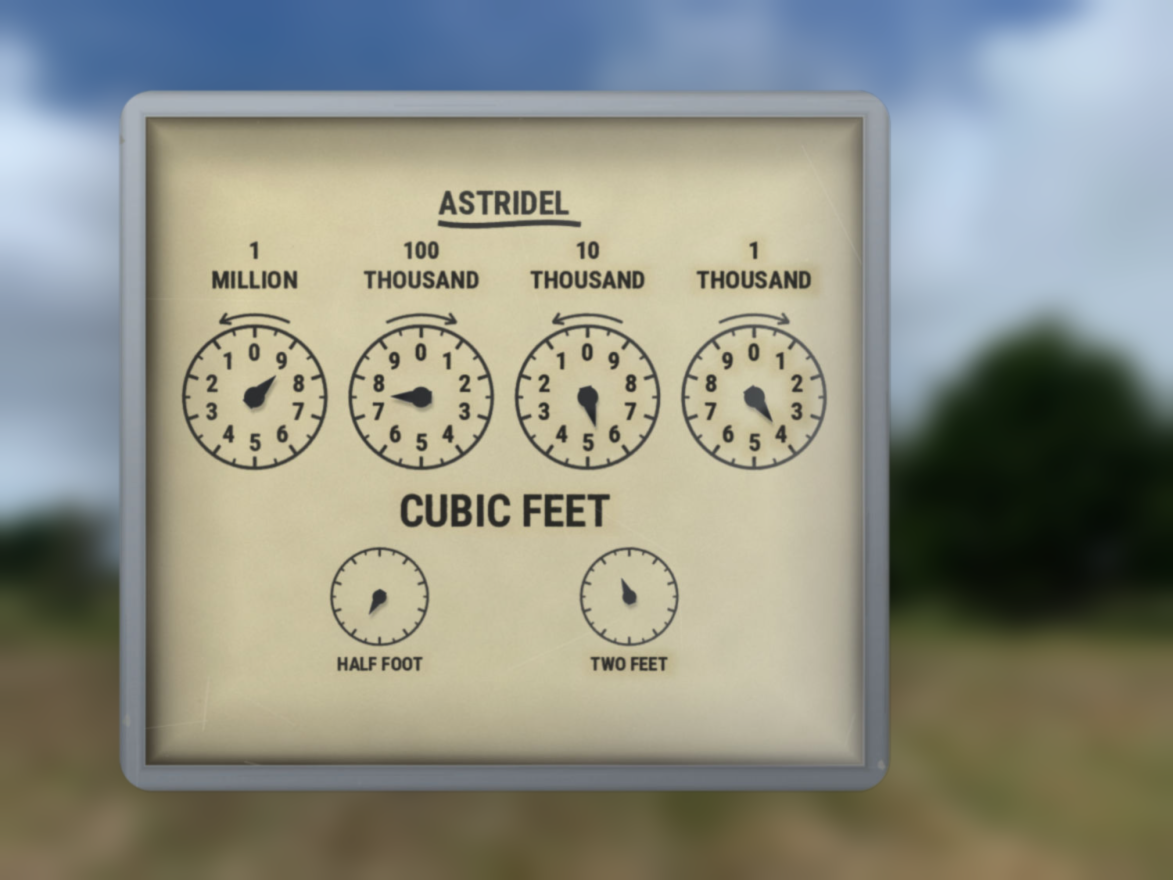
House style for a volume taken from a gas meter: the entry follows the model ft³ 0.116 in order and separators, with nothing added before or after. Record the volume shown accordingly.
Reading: ft³ 875400
